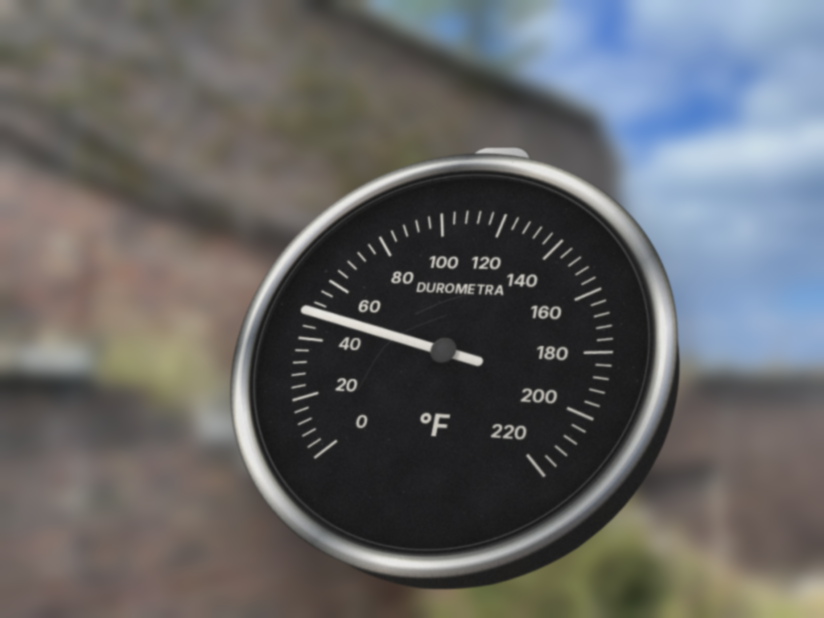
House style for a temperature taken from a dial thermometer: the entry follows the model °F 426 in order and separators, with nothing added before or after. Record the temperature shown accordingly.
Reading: °F 48
